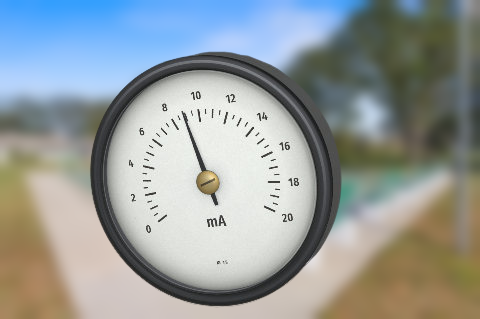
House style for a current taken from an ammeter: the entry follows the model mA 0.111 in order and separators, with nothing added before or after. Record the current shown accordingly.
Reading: mA 9
